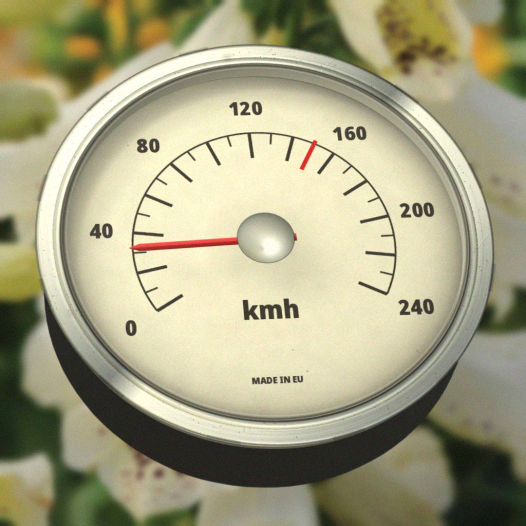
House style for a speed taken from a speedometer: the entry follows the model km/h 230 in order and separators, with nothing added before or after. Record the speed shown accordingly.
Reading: km/h 30
